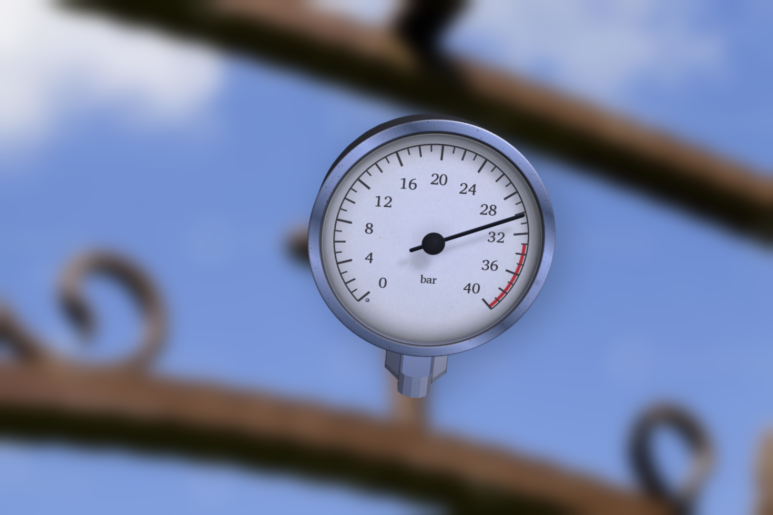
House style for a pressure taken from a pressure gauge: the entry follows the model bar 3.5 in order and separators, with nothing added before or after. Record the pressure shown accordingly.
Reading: bar 30
